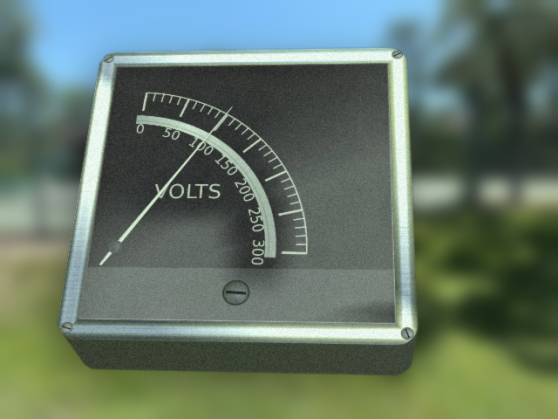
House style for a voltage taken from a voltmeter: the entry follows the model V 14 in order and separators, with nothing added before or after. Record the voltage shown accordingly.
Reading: V 100
